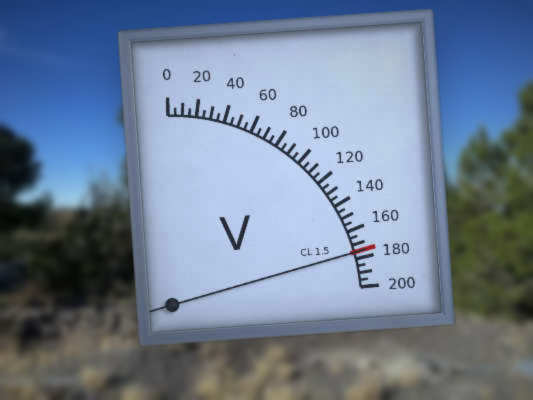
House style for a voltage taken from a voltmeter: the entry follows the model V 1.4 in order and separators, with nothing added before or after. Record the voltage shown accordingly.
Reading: V 175
